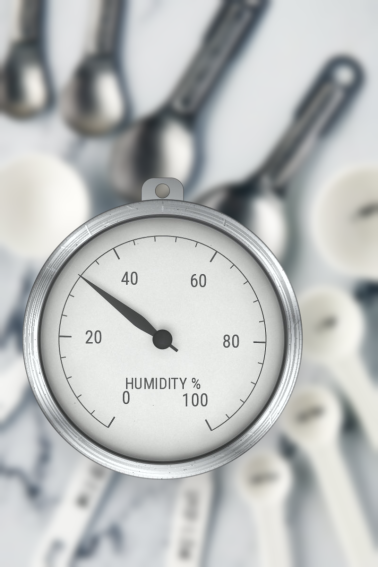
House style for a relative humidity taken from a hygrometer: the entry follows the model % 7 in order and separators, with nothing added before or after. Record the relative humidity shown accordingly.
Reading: % 32
